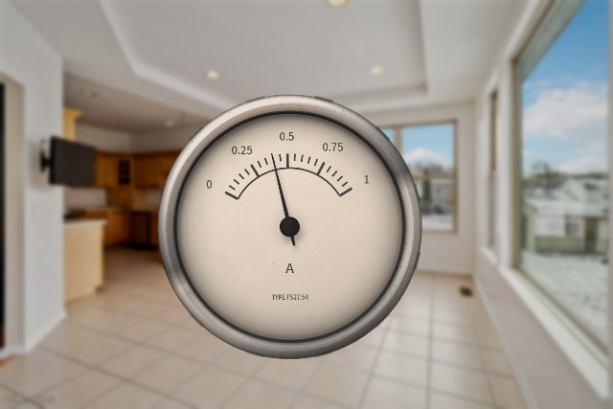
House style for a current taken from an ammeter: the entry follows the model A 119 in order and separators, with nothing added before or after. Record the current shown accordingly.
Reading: A 0.4
